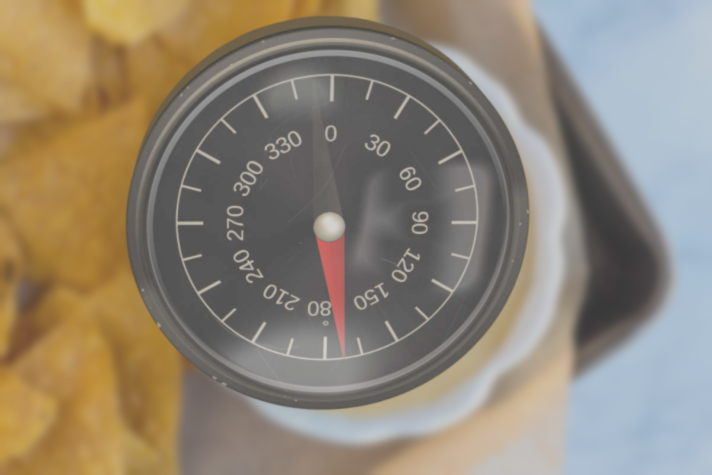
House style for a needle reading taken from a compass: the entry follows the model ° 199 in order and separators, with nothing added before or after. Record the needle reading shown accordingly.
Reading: ° 172.5
